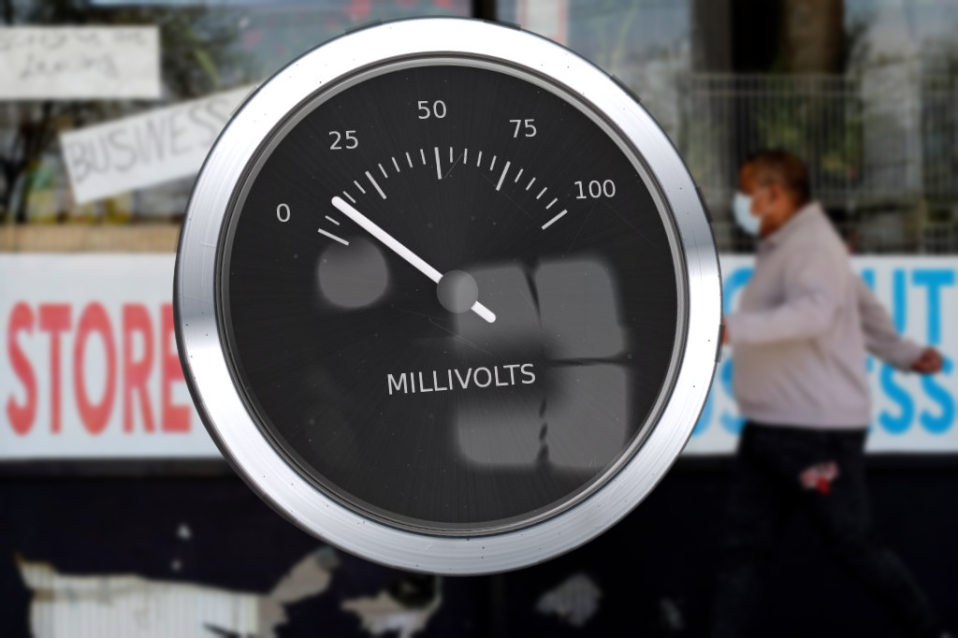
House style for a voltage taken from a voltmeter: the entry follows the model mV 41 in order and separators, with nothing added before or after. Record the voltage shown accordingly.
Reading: mV 10
